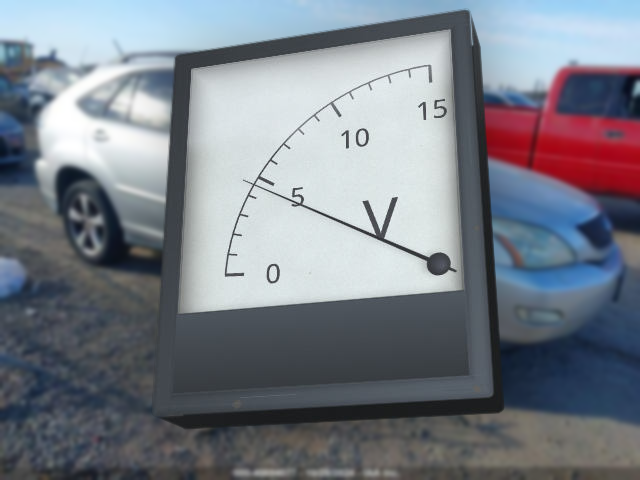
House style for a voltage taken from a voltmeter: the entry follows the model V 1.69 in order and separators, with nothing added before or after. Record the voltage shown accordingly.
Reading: V 4.5
